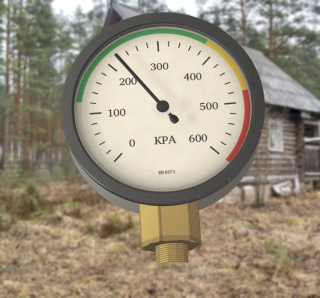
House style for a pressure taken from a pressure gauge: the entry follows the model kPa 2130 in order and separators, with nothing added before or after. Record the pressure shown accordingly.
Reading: kPa 220
